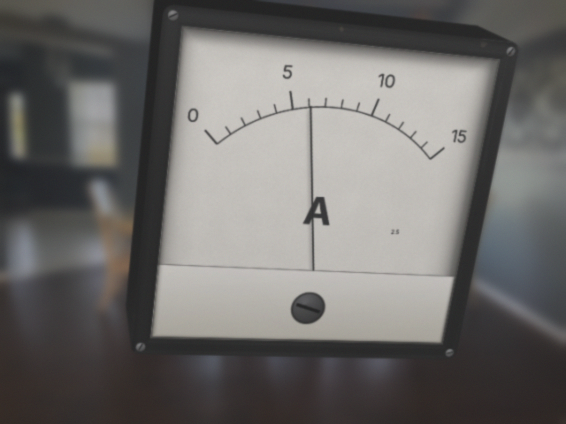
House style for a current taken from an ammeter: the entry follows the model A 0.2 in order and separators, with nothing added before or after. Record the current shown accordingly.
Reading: A 6
